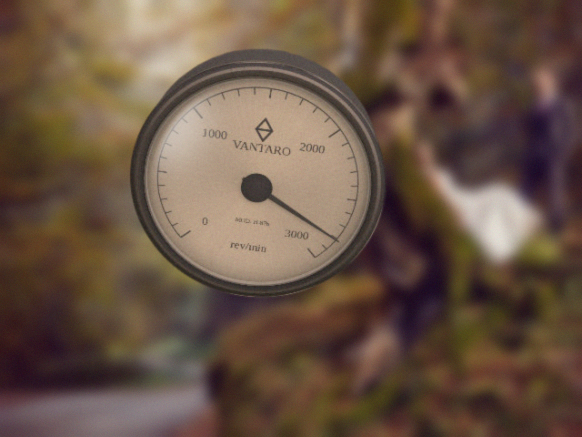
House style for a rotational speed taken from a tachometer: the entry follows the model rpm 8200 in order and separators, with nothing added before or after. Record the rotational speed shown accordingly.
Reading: rpm 2800
